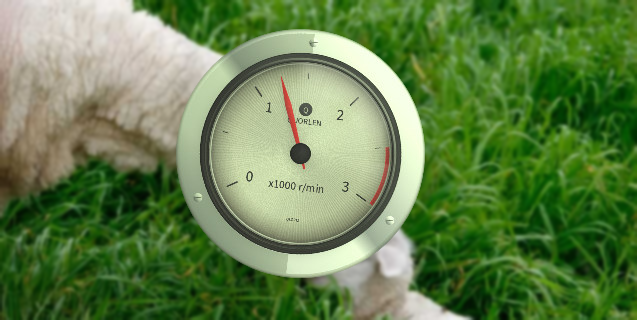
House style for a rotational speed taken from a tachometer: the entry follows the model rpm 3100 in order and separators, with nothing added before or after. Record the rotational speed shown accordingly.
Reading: rpm 1250
